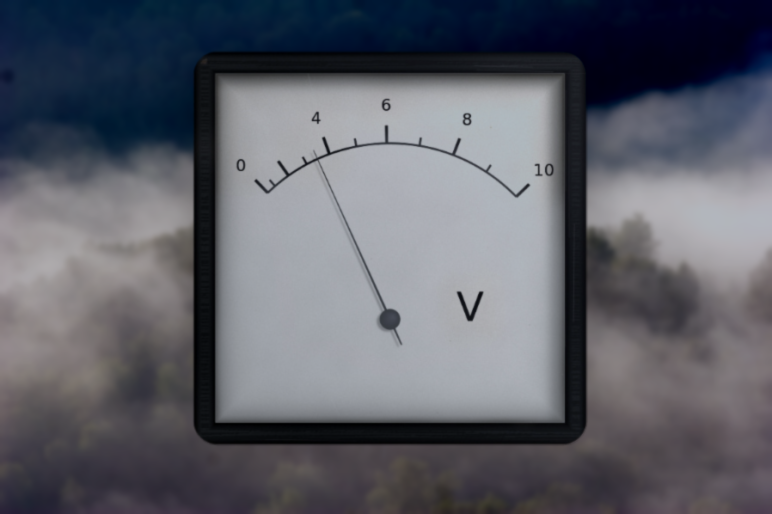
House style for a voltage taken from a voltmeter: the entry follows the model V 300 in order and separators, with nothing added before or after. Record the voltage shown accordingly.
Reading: V 3.5
